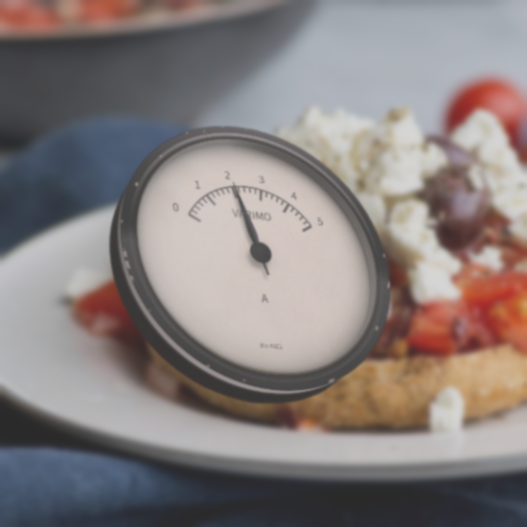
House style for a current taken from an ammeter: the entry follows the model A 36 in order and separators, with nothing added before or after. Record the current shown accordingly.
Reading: A 2
